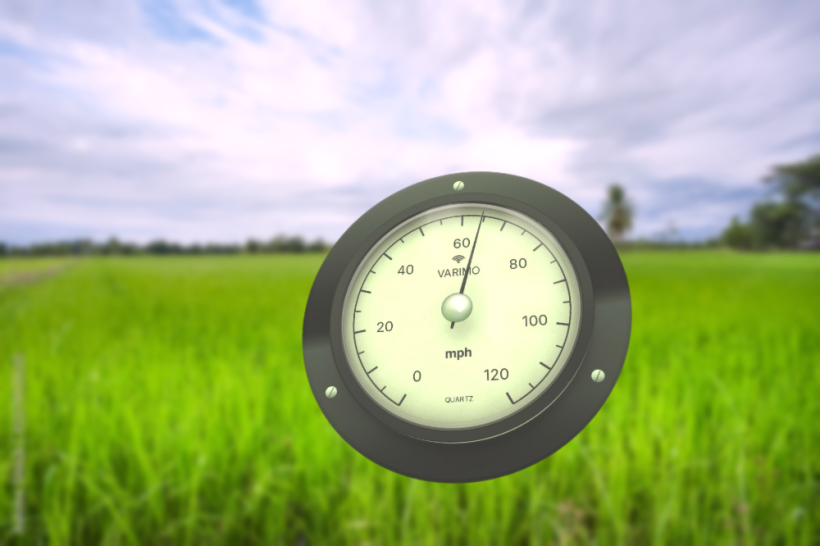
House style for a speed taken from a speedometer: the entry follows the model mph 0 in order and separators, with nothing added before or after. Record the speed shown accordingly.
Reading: mph 65
